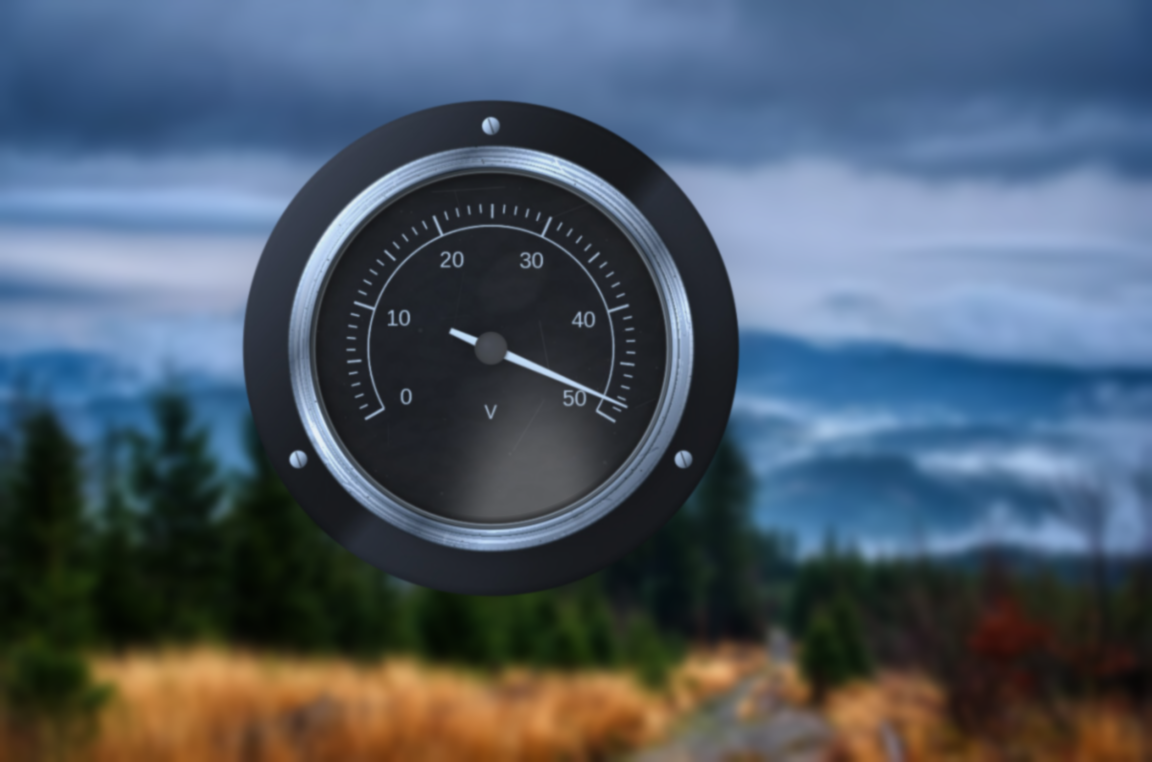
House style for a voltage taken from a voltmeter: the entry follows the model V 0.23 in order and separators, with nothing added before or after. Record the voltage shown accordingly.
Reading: V 48.5
